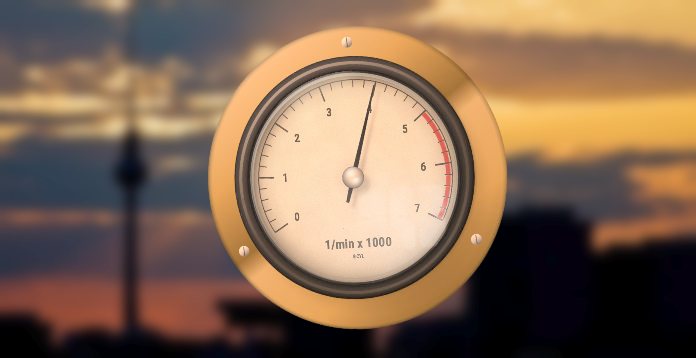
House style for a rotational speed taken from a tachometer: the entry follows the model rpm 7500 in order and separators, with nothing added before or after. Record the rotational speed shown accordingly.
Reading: rpm 4000
